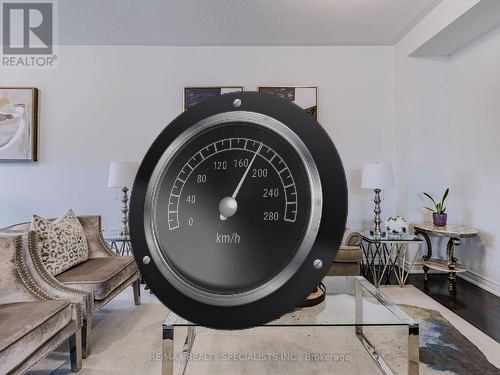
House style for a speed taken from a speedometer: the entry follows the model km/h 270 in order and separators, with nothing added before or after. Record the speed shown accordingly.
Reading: km/h 180
